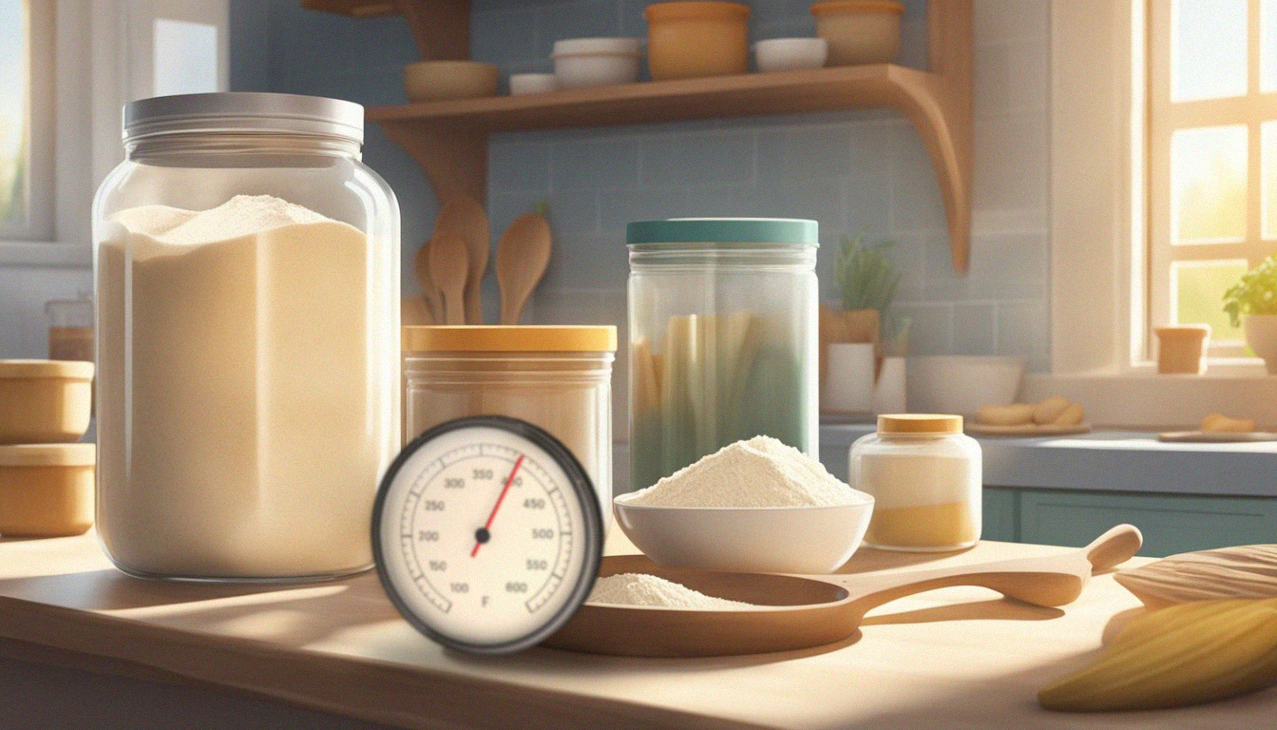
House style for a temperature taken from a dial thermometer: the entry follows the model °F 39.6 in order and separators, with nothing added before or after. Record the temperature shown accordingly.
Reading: °F 400
